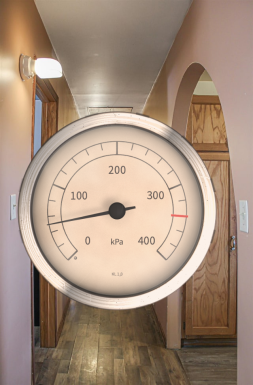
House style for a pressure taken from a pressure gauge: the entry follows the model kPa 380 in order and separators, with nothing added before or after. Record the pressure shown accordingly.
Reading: kPa 50
